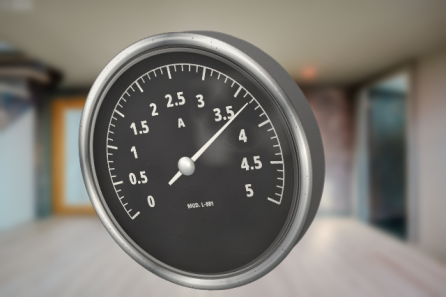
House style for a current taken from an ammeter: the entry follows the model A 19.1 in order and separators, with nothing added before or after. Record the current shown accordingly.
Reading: A 3.7
